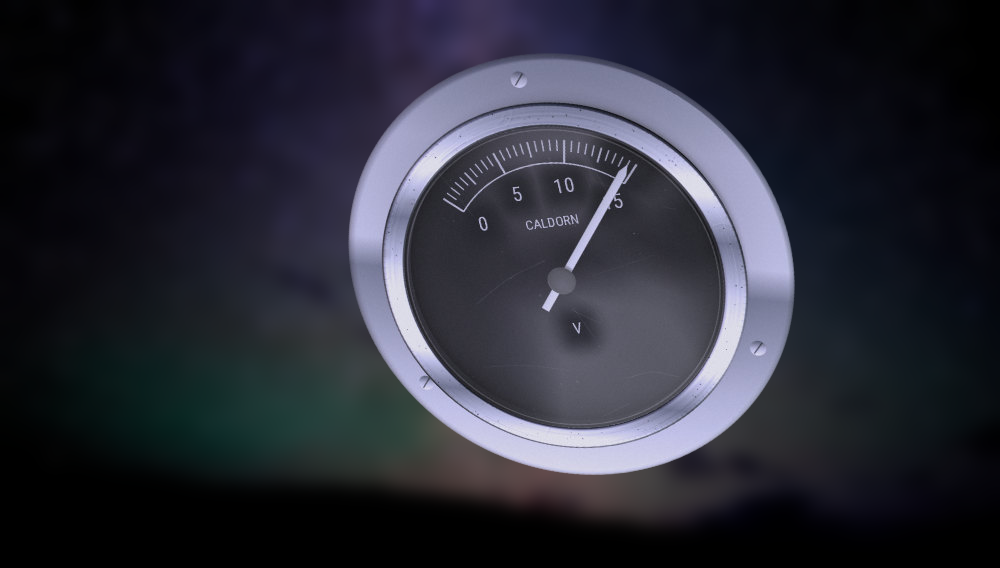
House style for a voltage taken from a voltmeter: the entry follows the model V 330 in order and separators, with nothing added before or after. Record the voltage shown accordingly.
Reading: V 14.5
